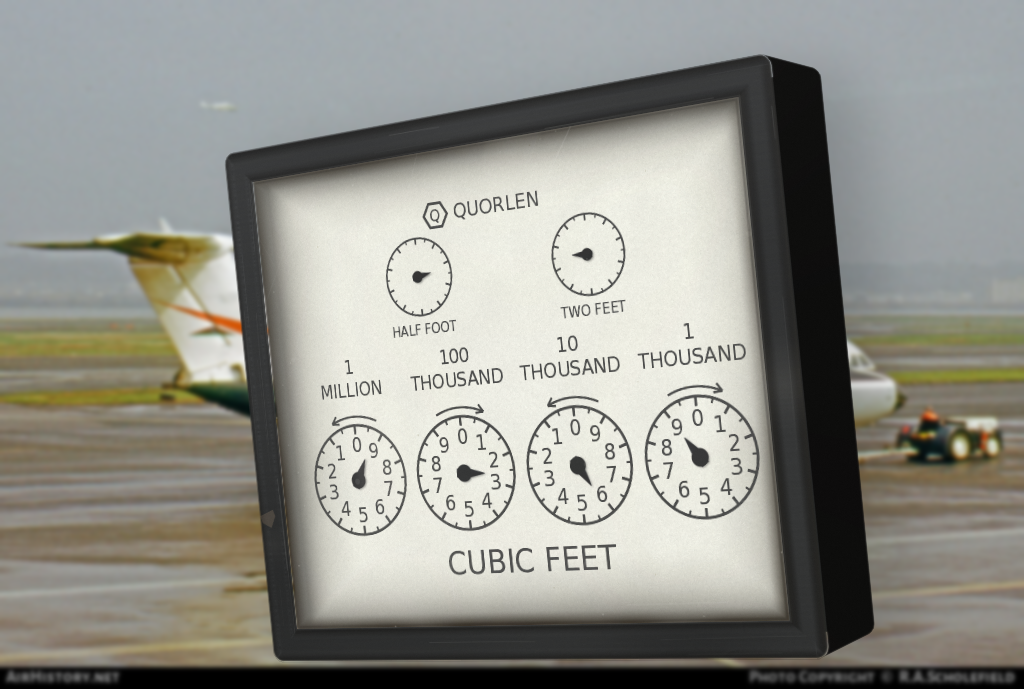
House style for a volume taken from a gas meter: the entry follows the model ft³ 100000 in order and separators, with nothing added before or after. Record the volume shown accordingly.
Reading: ft³ 925900
